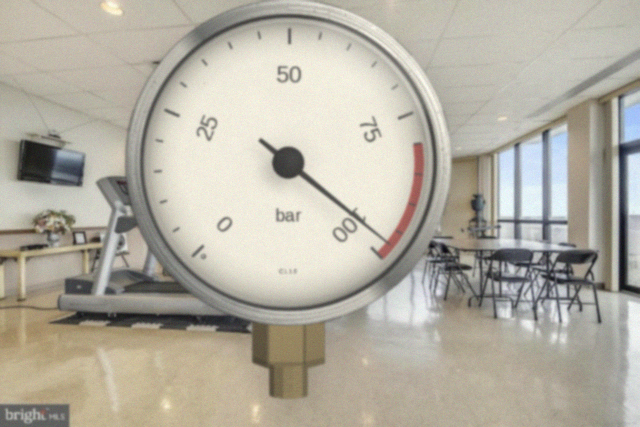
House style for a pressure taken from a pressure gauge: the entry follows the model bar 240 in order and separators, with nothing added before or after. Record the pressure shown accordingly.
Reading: bar 97.5
